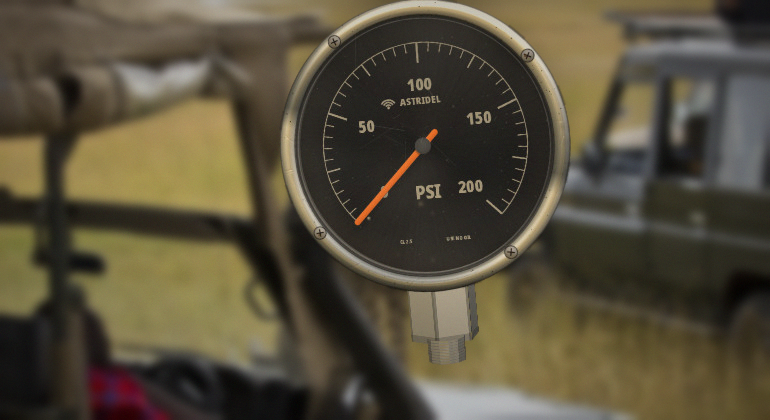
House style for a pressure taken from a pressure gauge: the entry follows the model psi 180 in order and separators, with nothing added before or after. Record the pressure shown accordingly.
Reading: psi 0
